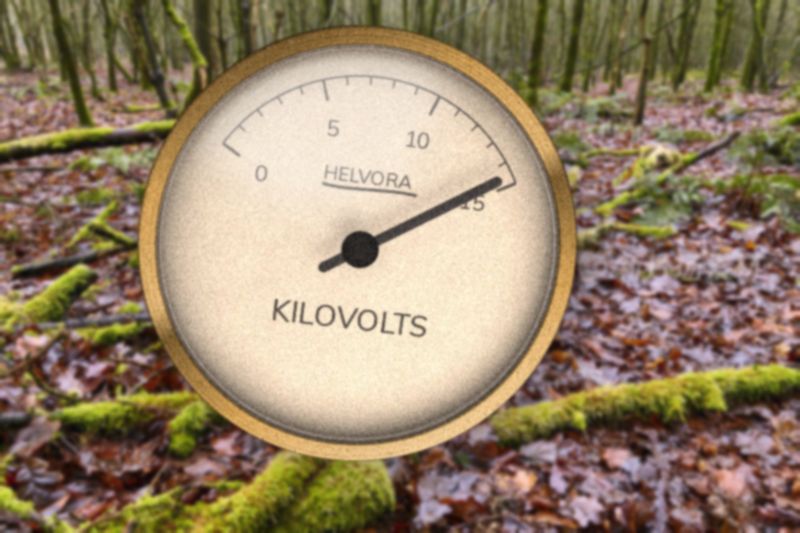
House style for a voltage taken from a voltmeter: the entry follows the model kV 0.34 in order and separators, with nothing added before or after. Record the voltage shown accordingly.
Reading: kV 14.5
